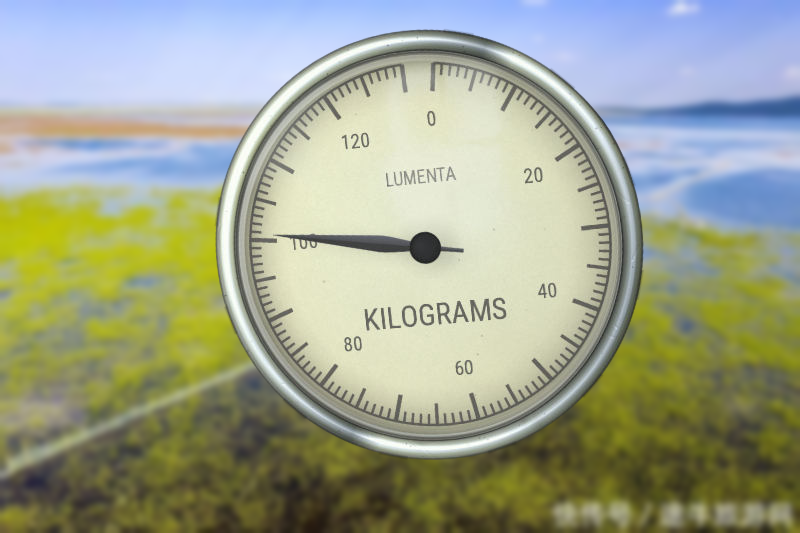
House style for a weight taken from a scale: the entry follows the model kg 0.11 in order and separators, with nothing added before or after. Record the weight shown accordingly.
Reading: kg 101
